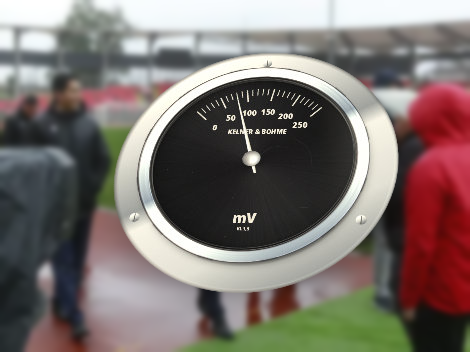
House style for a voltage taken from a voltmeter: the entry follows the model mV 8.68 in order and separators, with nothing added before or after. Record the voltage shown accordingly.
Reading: mV 80
